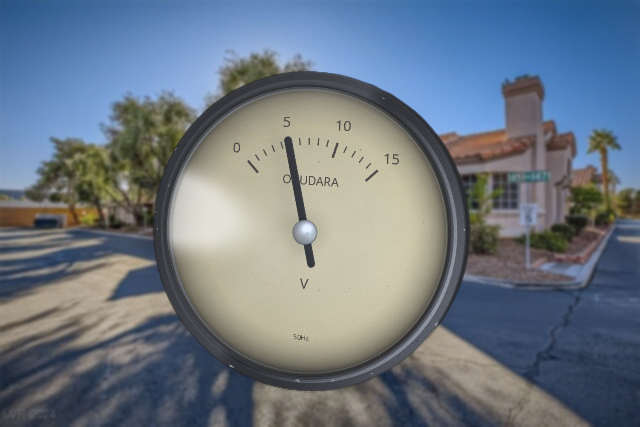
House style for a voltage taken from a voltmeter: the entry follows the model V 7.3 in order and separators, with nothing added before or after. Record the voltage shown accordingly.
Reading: V 5
